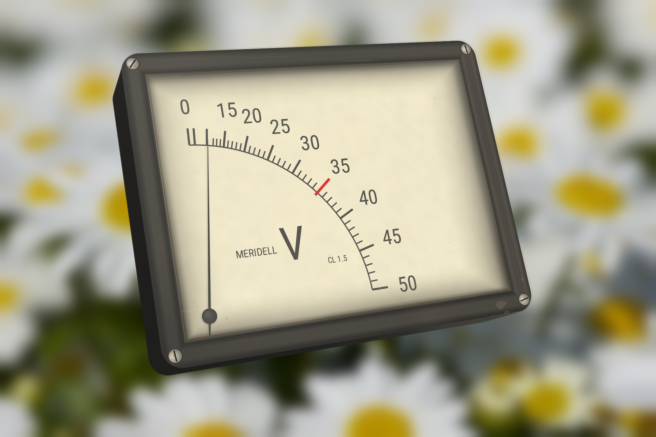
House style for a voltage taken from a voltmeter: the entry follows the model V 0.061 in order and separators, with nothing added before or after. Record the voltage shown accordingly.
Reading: V 10
